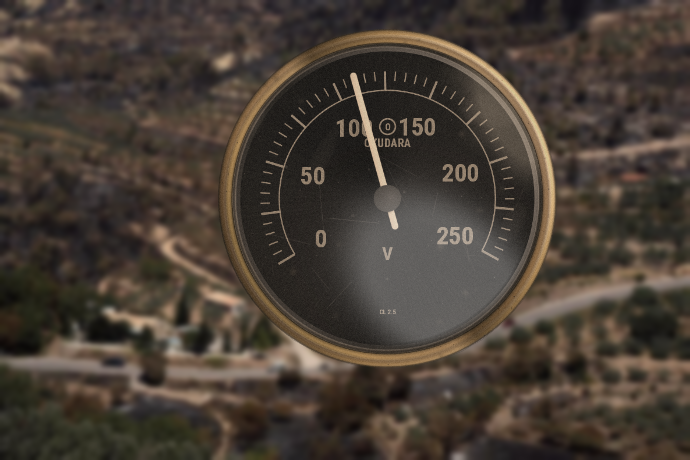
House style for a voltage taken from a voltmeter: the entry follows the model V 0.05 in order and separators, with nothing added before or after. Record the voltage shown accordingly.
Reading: V 110
